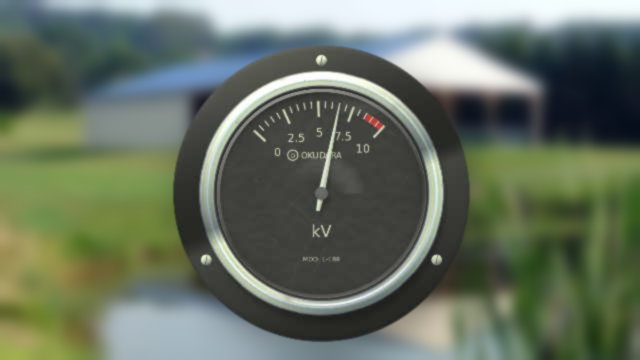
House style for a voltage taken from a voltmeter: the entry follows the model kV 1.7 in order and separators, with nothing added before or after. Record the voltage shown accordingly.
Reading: kV 6.5
